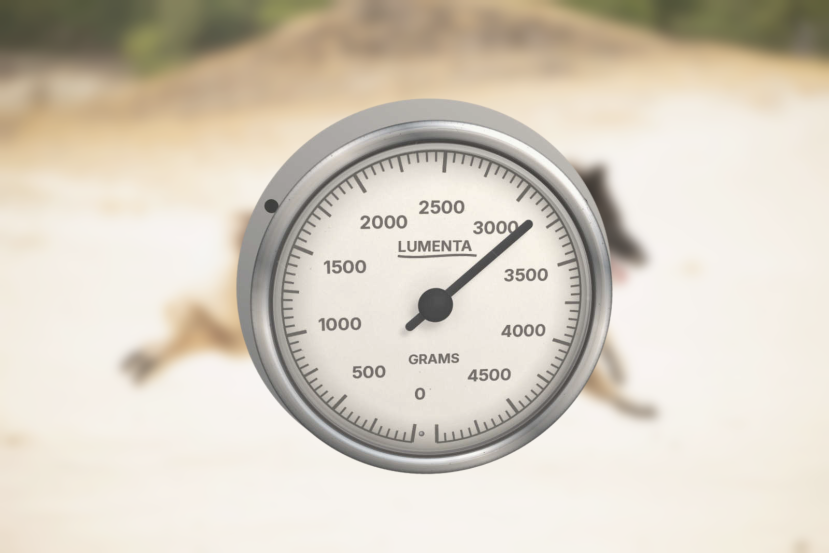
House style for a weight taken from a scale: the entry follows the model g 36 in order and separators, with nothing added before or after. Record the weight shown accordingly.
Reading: g 3150
